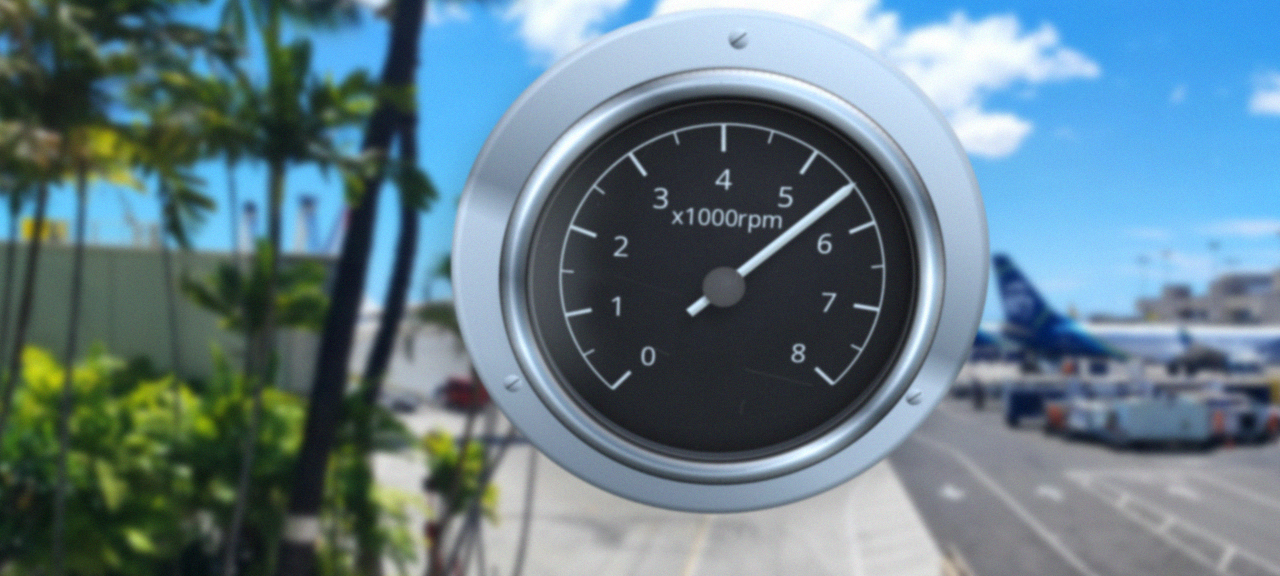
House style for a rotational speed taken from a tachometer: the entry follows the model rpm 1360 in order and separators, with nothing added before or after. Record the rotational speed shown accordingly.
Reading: rpm 5500
